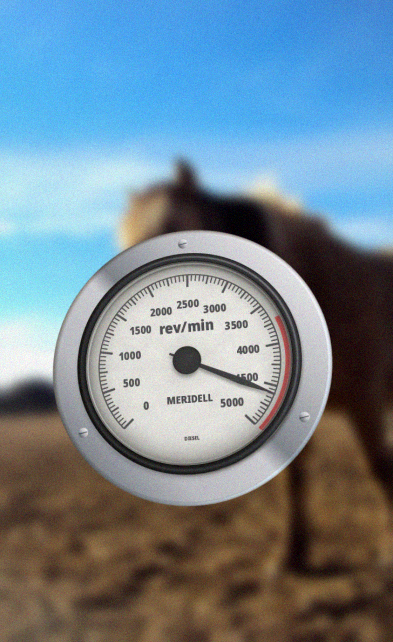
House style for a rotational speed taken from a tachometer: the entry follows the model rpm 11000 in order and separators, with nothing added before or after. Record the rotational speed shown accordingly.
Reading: rpm 4600
